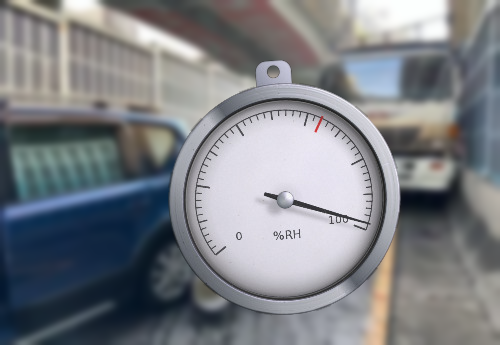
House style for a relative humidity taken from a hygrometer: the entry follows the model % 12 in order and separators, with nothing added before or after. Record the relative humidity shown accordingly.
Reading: % 98
